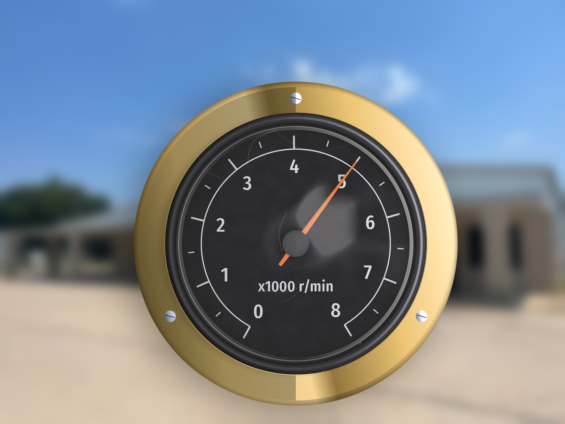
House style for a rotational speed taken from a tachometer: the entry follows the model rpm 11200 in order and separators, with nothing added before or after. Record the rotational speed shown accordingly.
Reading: rpm 5000
